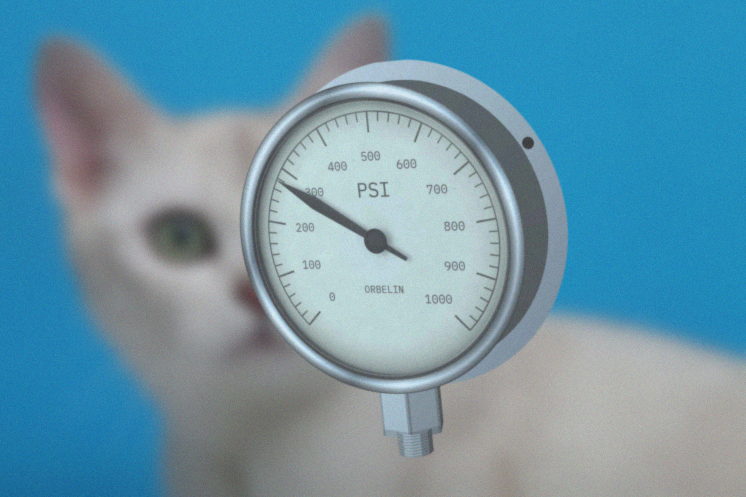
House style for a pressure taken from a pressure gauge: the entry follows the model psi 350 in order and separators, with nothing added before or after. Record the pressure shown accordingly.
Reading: psi 280
